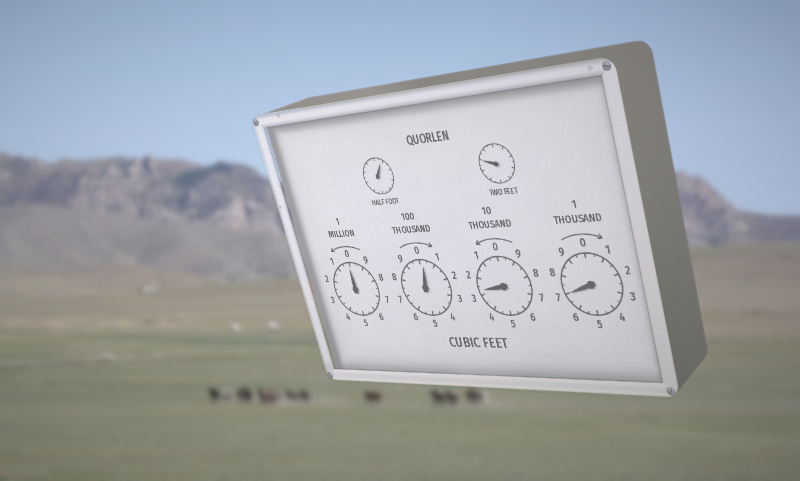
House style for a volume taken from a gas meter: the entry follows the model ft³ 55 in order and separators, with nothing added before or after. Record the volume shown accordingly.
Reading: ft³ 2700
